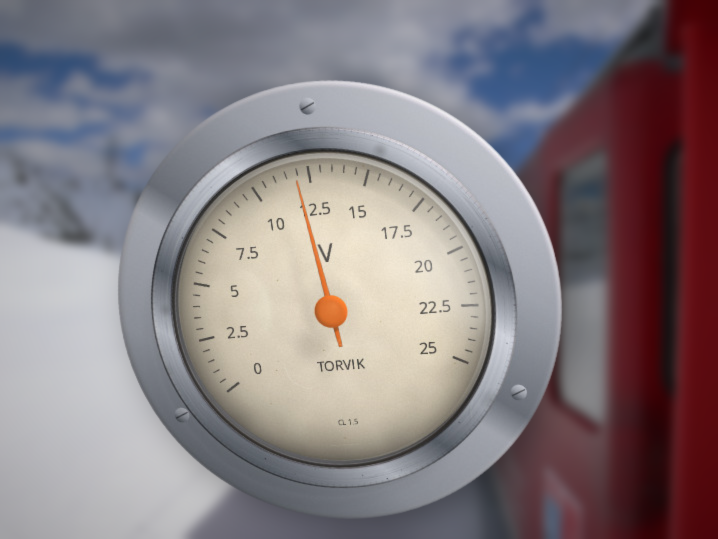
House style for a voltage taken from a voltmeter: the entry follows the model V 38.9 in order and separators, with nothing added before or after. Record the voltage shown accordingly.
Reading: V 12
